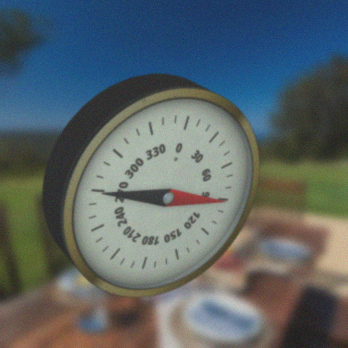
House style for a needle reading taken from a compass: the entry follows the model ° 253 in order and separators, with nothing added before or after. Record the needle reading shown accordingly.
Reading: ° 90
